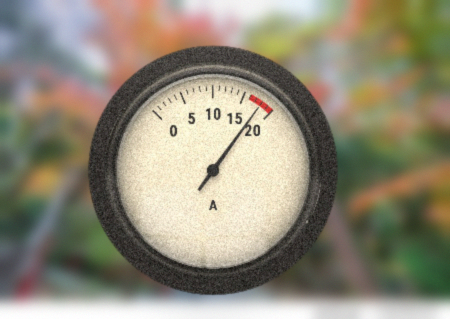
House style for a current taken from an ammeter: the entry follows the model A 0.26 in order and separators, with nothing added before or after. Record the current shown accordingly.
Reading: A 18
